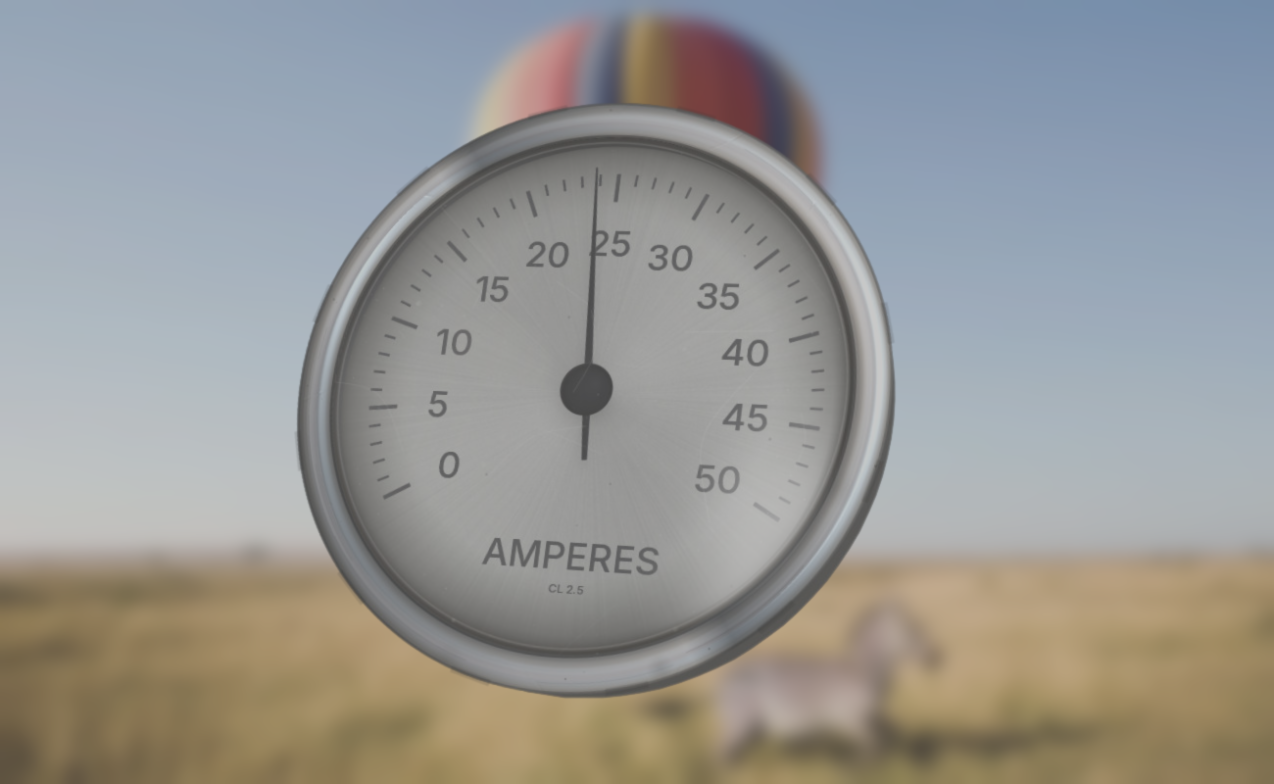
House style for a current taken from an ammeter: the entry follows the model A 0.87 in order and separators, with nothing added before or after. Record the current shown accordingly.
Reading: A 24
